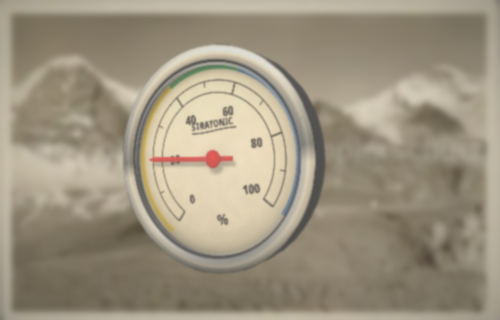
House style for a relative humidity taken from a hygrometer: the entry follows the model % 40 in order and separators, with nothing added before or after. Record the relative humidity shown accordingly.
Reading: % 20
